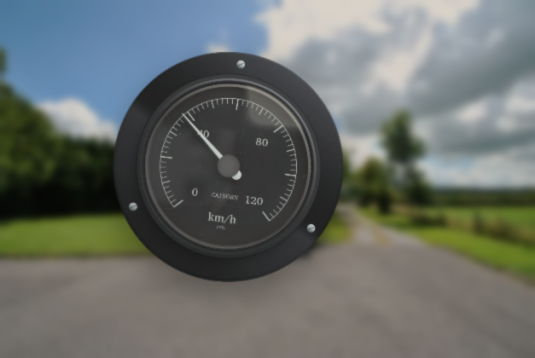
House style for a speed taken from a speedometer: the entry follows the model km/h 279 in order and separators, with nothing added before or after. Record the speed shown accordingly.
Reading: km/h 38
